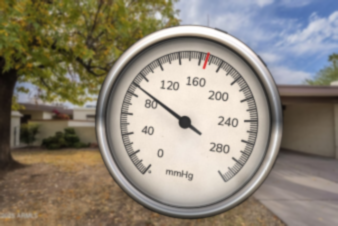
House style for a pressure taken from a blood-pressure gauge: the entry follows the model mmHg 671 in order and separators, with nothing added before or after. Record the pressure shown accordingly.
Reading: mmHg 90
